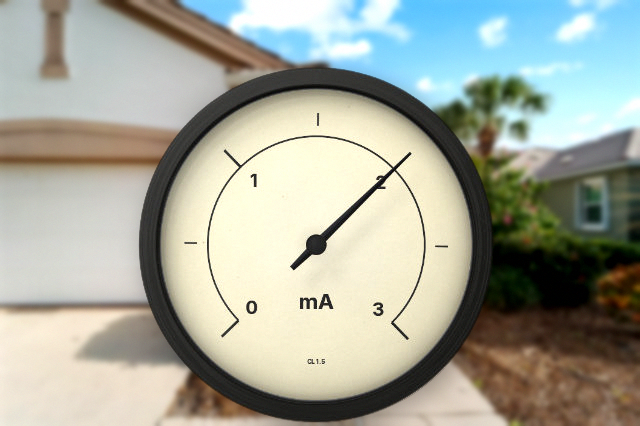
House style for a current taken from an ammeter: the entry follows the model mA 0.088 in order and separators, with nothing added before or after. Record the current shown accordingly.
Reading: mA 2
